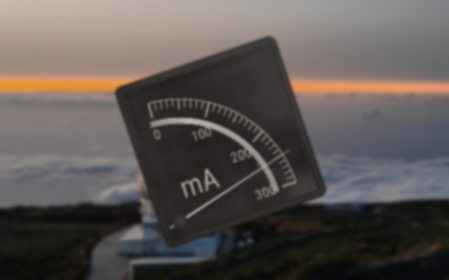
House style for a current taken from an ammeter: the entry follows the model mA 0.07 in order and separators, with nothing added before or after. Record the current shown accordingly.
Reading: mA 250
